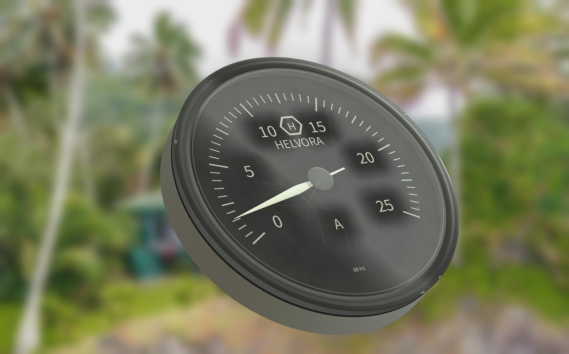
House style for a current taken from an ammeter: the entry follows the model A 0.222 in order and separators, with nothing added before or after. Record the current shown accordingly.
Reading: A 1.5
